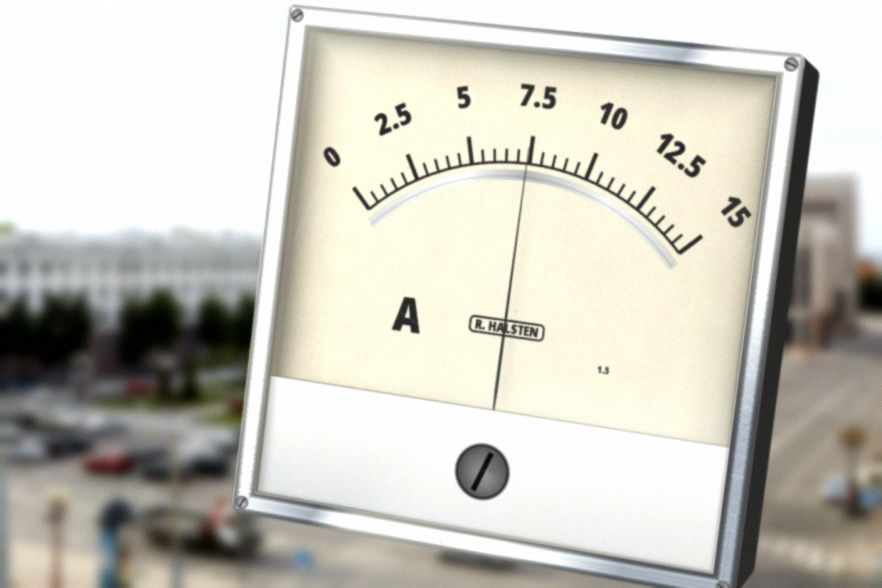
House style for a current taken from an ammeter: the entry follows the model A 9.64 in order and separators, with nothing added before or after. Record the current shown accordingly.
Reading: A 7.5
